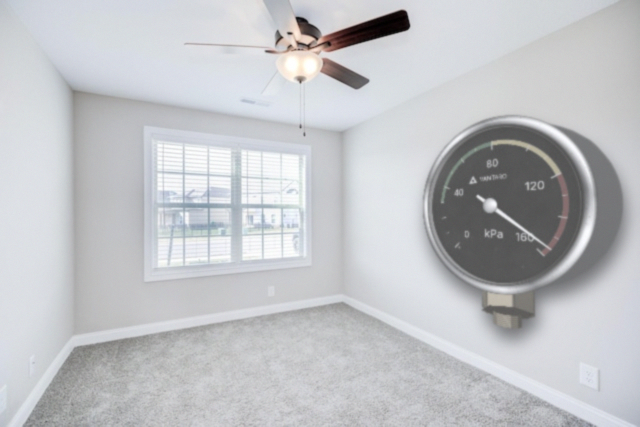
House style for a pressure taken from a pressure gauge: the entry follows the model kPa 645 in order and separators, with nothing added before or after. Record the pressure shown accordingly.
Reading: kPa 155
